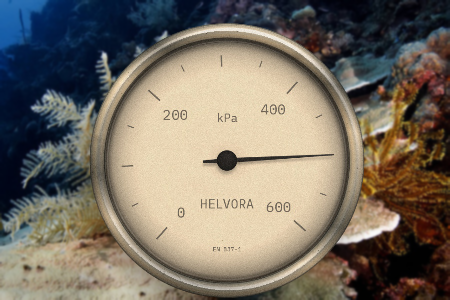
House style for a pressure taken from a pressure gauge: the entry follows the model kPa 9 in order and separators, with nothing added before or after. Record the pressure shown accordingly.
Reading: kPa 500
